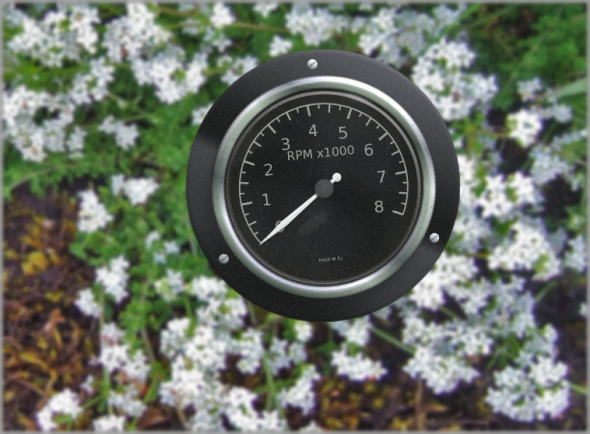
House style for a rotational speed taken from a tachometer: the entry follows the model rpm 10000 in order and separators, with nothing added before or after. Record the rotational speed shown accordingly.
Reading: rpm 0
